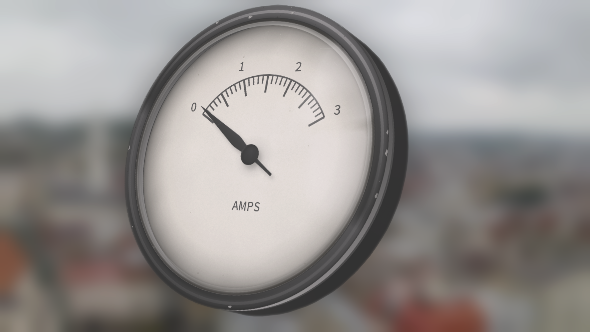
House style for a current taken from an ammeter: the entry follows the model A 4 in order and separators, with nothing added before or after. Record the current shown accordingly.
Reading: A 0.1
